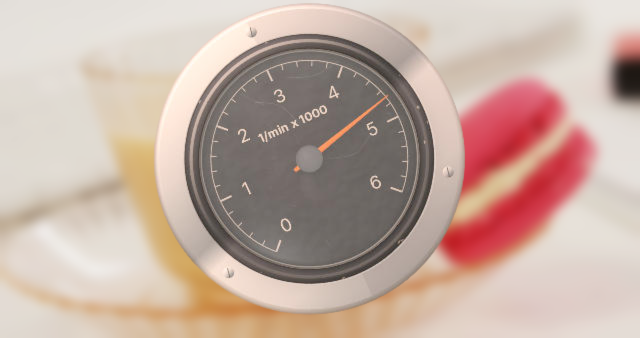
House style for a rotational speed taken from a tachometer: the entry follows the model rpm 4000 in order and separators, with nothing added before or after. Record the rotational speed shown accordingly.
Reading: rpm 4700
